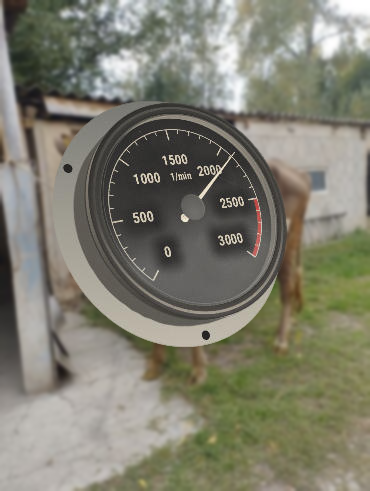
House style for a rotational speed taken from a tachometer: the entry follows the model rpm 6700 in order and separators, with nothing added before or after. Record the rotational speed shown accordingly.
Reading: rpm 2100
